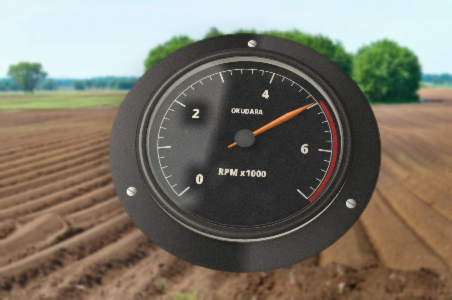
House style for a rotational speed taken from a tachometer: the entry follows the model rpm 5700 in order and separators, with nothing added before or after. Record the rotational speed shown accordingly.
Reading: rpm 5000
